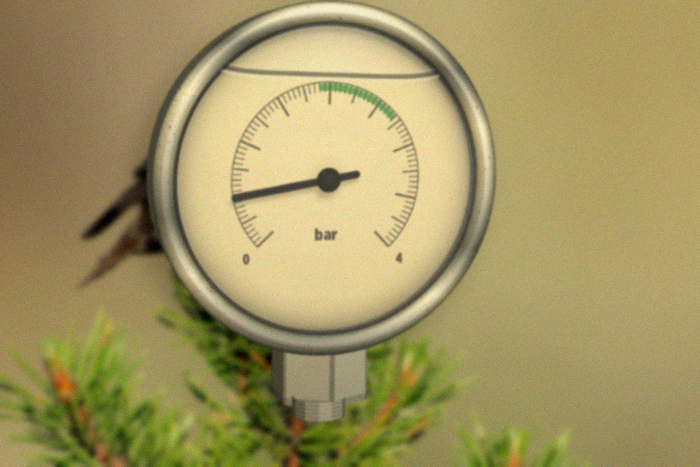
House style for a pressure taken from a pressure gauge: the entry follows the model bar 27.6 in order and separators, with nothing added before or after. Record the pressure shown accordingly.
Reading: bar 0.5
